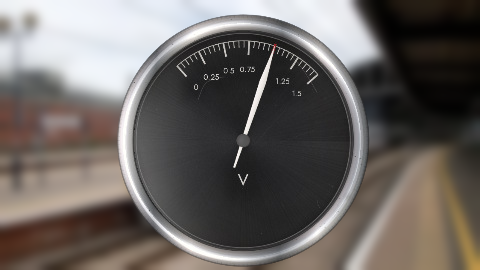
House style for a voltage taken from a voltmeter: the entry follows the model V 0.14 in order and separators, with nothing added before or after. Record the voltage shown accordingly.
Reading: V 1
